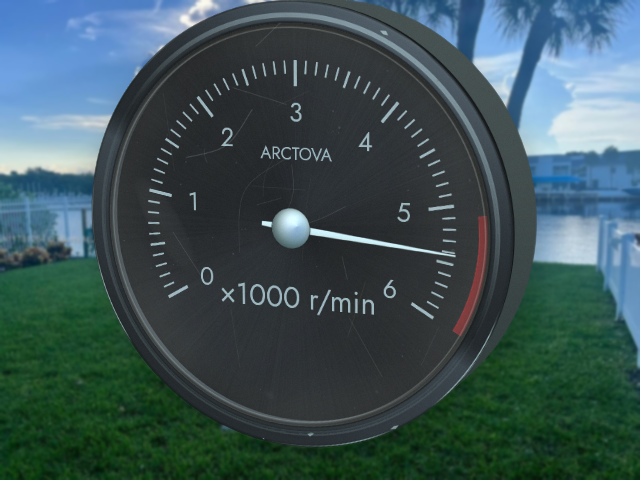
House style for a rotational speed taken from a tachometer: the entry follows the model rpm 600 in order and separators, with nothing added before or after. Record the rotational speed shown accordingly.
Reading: rpm 5400
